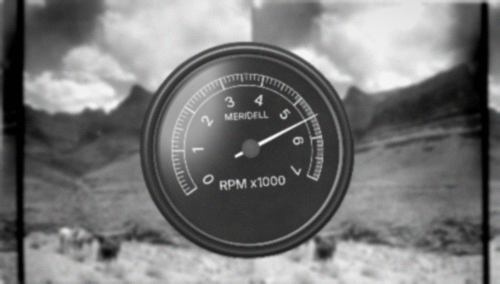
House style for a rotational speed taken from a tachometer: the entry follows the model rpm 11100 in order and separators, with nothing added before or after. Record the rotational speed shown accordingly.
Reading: rpm 5500
